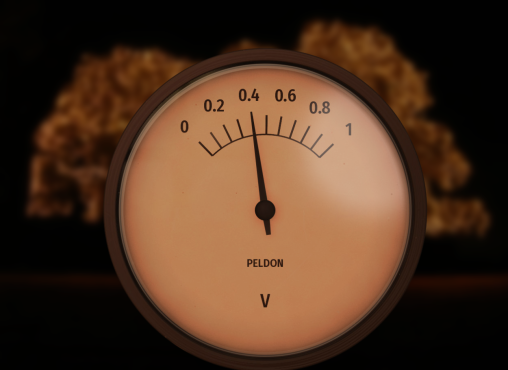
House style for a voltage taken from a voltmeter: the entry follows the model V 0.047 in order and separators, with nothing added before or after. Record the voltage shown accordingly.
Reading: V 0.4
